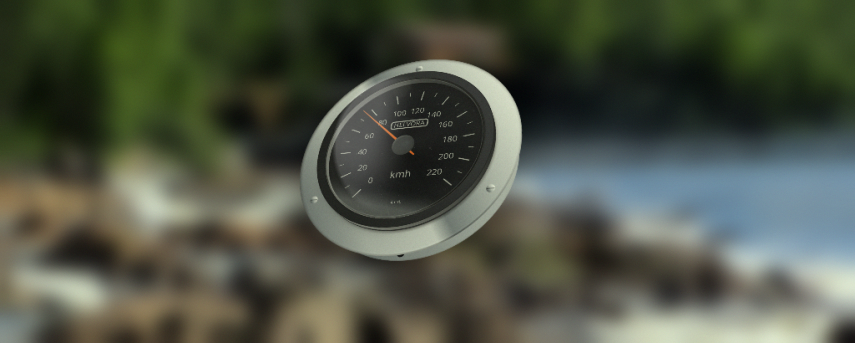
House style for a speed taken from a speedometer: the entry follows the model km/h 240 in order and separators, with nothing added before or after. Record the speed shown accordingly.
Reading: km/h 75
